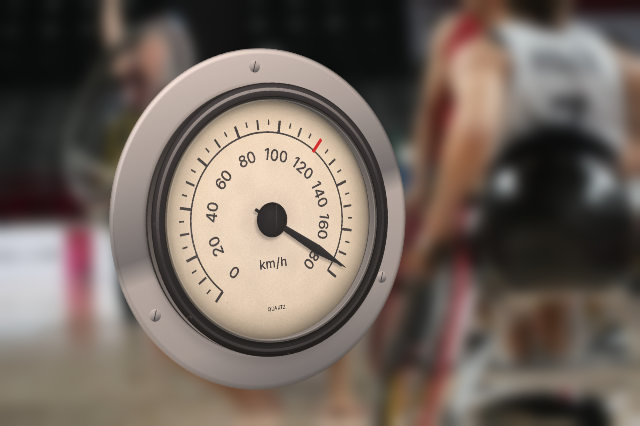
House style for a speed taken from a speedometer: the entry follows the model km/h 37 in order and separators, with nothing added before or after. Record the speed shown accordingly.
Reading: km/h 175
